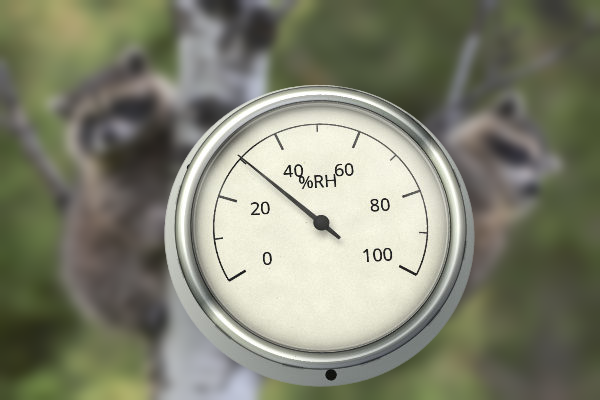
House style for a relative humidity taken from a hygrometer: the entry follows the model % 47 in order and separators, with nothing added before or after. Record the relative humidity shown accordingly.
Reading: % 30
